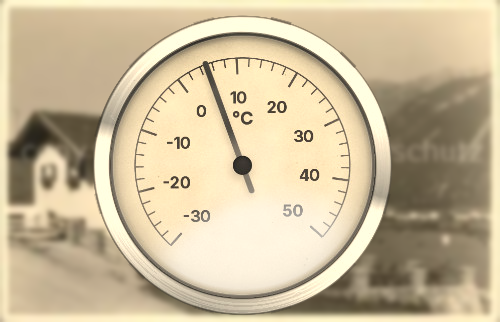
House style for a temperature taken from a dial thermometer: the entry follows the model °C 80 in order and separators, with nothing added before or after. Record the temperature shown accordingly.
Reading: °C 5
